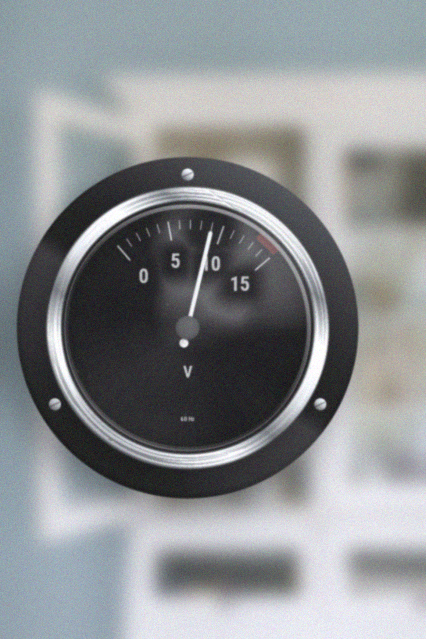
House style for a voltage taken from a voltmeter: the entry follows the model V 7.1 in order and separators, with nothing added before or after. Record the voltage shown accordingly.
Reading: V 9
